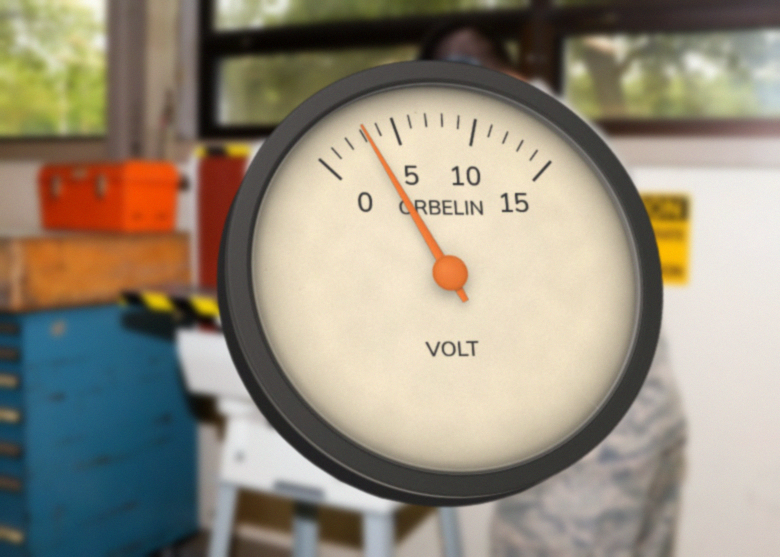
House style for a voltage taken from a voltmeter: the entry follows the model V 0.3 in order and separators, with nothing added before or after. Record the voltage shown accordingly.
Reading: V 3
